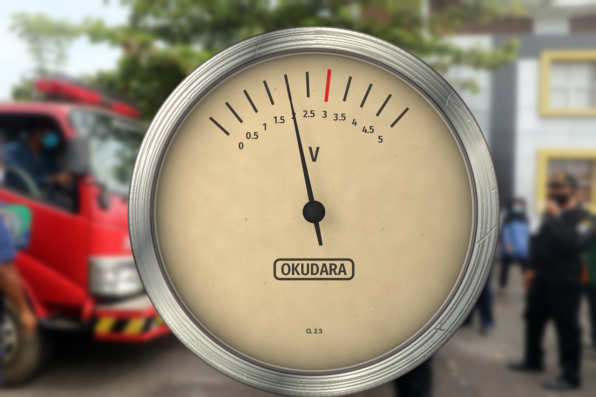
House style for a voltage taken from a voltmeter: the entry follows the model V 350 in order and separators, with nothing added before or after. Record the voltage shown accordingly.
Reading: V 2
